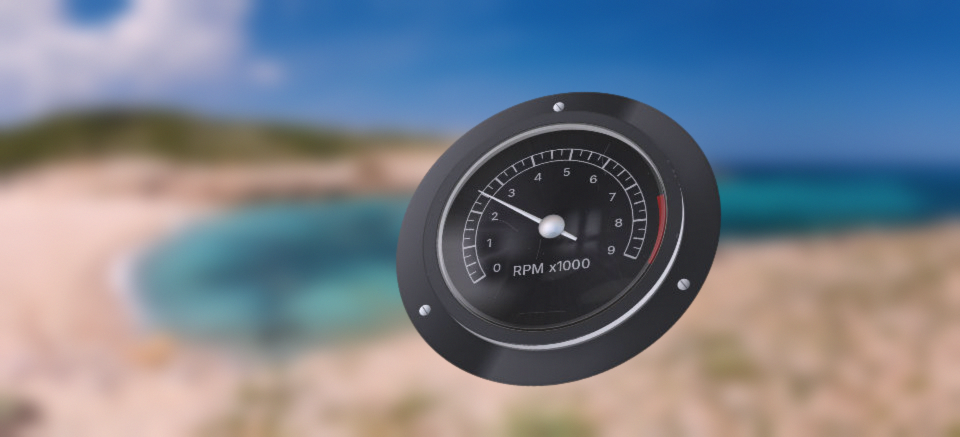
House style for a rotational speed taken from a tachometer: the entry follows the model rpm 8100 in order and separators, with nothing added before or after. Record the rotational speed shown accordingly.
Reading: rpm 2500
